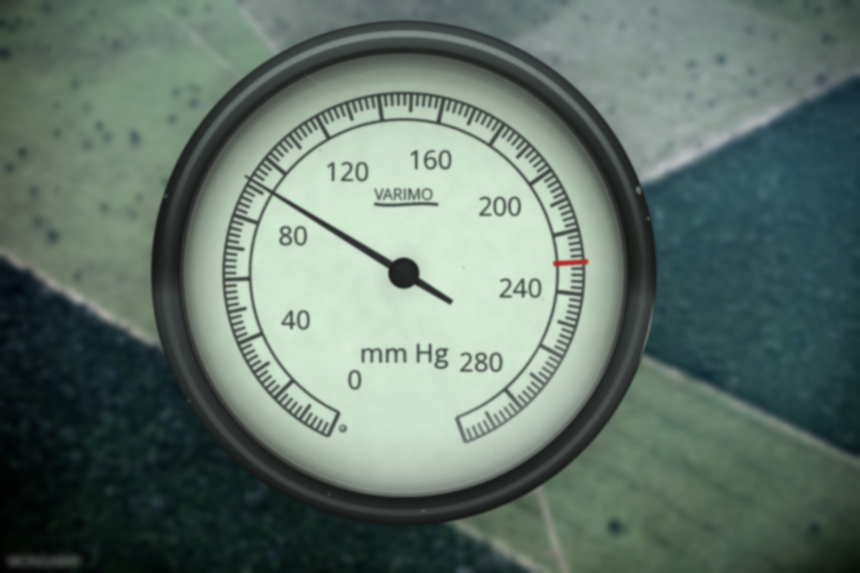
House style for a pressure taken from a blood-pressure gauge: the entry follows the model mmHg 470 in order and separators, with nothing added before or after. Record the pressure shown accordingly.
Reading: mmHg 92
